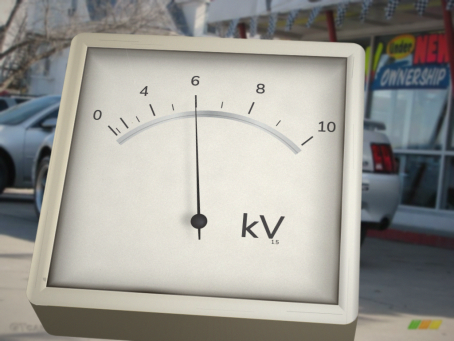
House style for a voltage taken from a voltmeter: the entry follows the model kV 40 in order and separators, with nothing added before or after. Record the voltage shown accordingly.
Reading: kV 6
